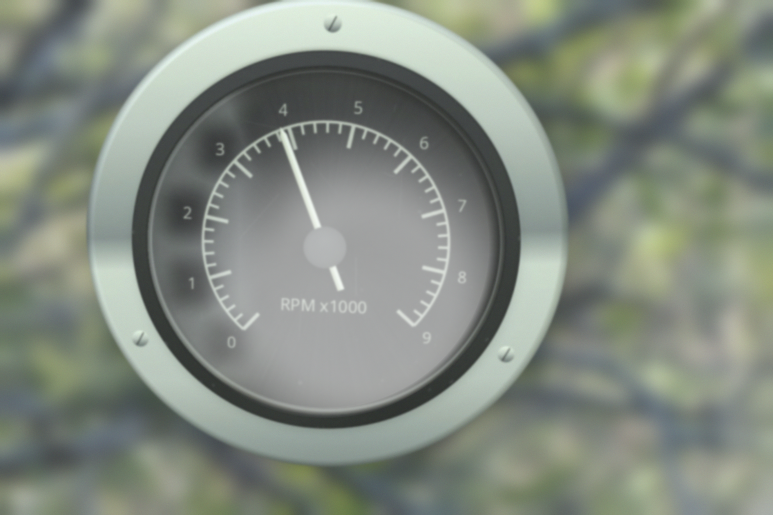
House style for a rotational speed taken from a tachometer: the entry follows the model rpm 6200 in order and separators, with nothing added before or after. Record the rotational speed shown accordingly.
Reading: rpm 3900
